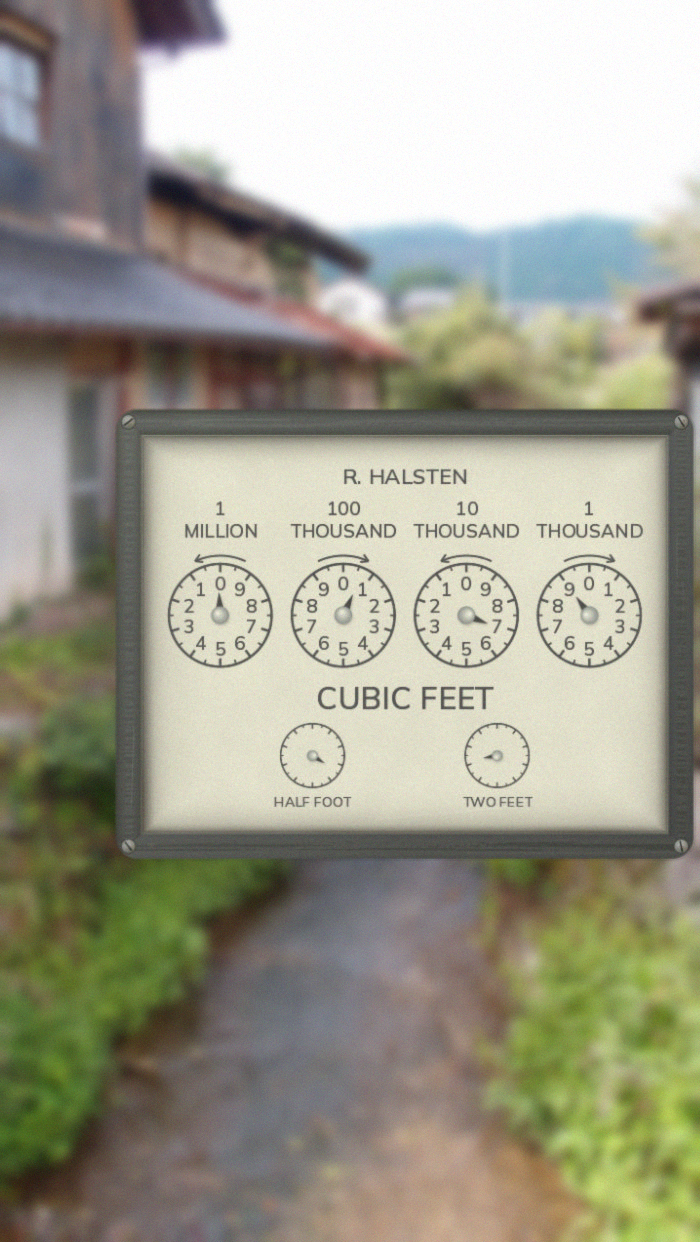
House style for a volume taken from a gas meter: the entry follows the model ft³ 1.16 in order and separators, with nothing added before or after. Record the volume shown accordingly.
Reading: ft³ 6900
